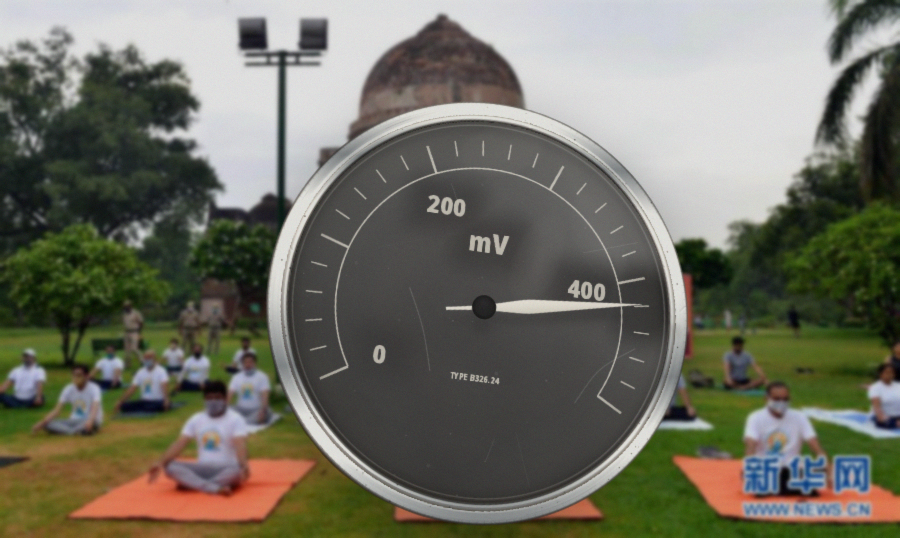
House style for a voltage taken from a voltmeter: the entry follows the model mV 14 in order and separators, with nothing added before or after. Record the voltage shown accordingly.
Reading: mV 420
